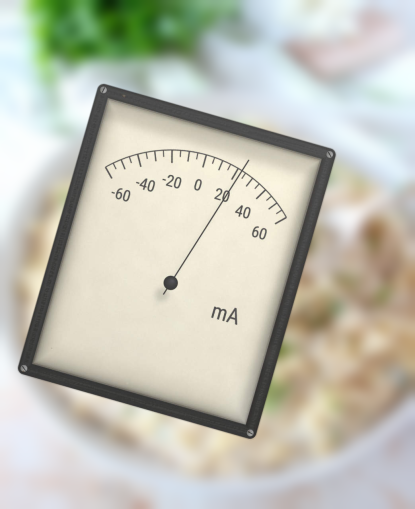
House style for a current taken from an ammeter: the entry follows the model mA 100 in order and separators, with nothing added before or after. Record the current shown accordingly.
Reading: mA 22.5
